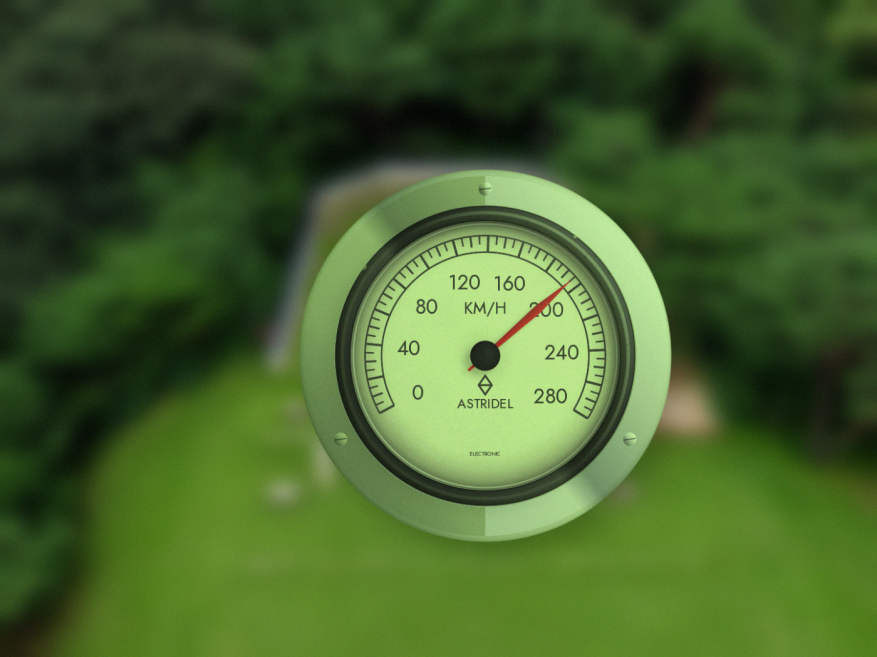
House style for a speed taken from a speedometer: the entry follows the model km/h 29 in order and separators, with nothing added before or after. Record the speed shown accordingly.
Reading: km/h 195
